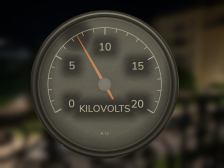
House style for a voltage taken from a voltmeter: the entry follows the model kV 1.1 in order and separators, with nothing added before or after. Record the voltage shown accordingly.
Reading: kV 7.5
